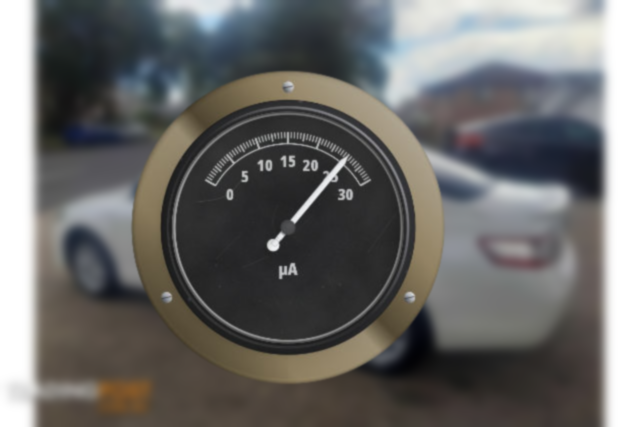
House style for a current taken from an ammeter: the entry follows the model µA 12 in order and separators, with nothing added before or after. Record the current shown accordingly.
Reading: µA 25
